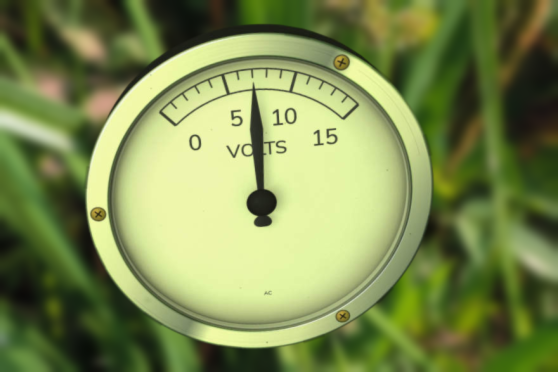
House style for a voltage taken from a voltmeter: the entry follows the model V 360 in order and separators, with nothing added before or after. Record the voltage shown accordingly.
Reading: V 7
